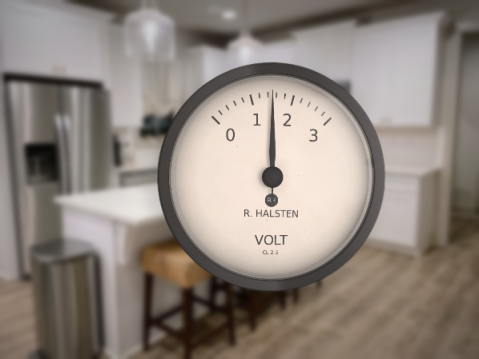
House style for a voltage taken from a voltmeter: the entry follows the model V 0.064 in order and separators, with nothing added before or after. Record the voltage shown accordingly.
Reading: V 1.5
